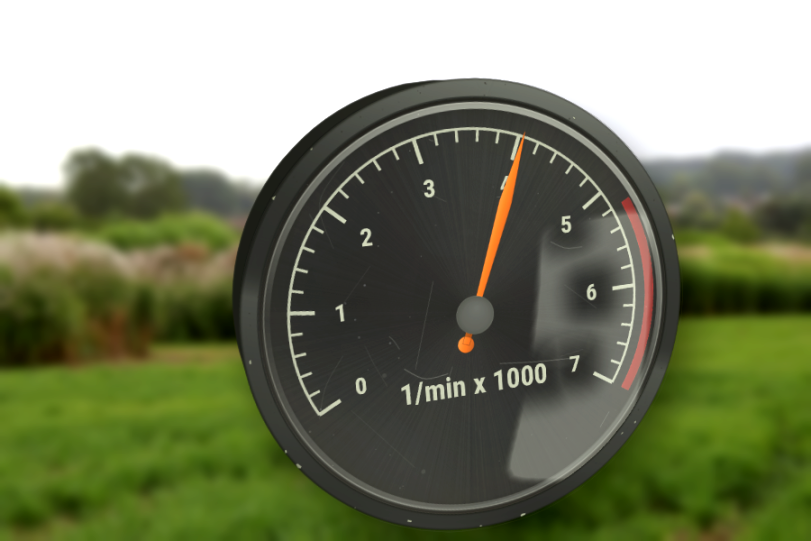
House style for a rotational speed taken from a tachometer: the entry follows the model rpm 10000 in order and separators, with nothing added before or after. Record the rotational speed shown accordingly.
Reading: rpm 4000
